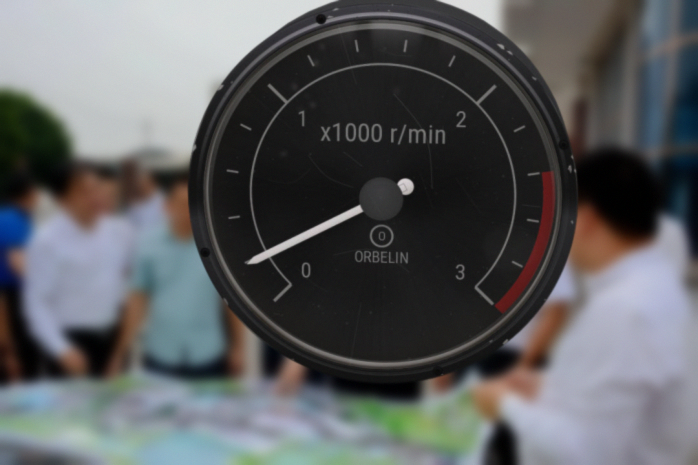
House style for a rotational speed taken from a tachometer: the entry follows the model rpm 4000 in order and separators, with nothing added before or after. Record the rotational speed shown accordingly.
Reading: rpm 200
